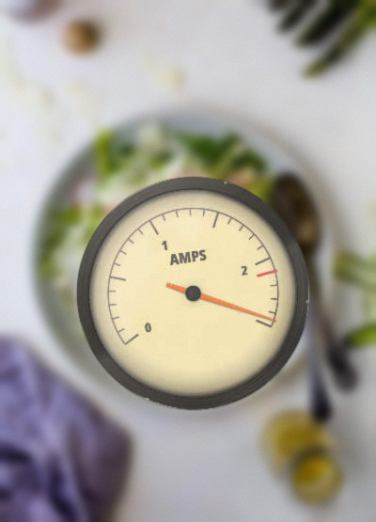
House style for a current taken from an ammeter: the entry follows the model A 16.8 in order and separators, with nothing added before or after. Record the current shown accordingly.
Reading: A 2.45
